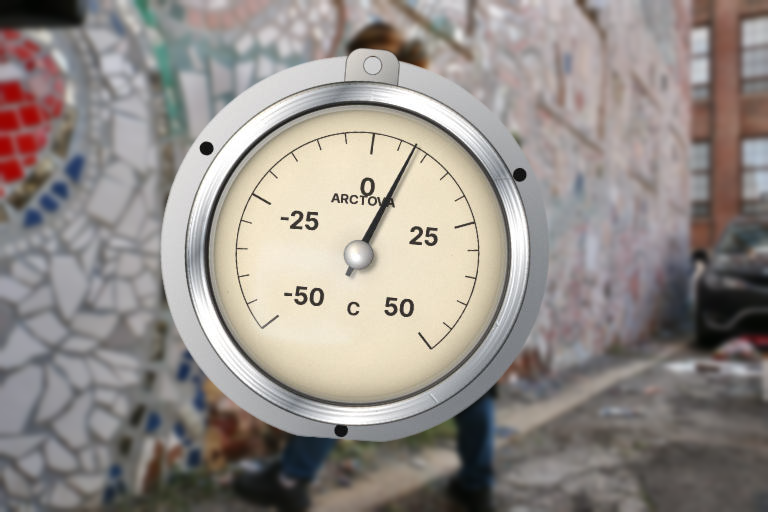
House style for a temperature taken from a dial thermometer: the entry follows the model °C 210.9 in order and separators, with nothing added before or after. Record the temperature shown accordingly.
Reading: °C 7.5
